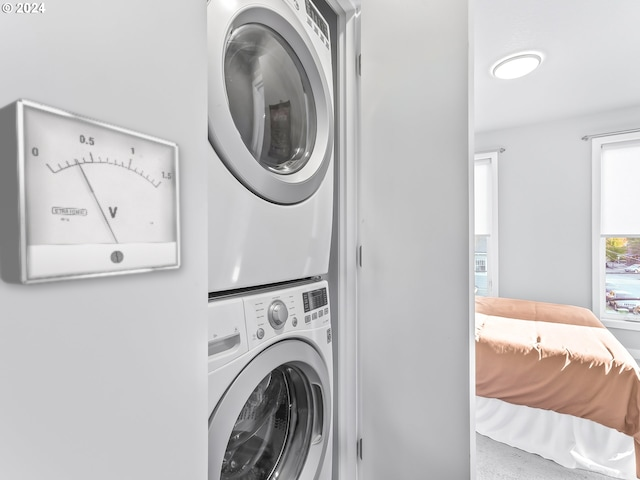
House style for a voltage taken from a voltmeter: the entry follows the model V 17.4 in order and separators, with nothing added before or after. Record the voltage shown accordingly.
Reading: V 0.3
